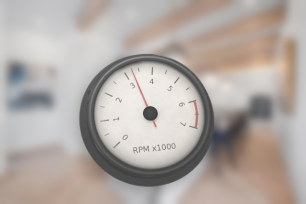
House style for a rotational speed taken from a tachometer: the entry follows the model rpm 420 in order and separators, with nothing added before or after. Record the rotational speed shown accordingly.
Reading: rpm 3250
